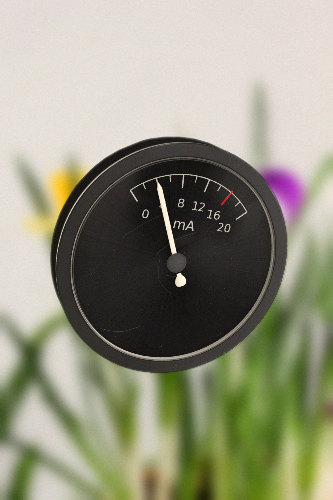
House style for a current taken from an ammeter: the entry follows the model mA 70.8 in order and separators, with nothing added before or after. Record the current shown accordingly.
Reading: mA 4
